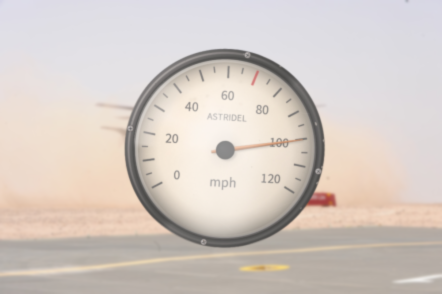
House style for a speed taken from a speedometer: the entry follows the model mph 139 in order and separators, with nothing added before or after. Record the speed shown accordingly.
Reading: mph 100
